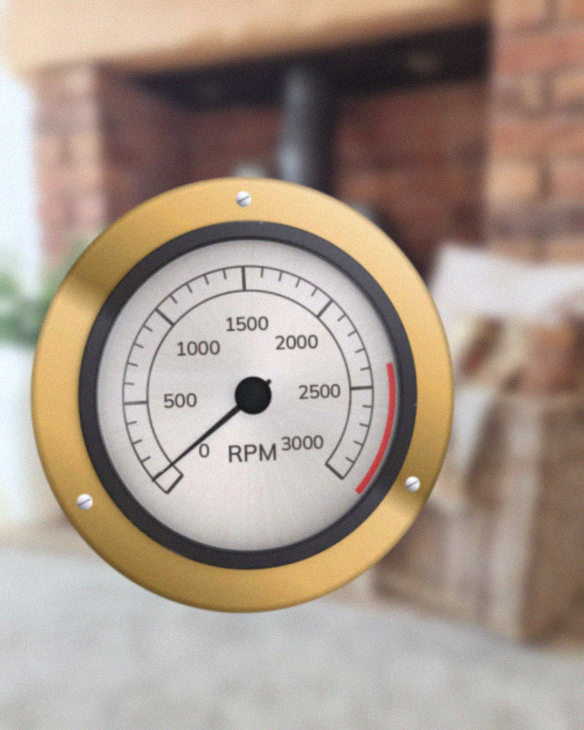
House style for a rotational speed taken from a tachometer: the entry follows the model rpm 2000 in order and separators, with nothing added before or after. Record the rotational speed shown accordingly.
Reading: rpm 100
